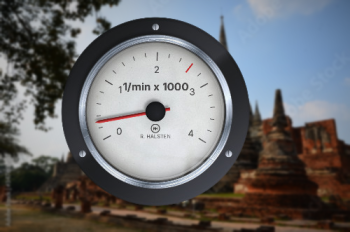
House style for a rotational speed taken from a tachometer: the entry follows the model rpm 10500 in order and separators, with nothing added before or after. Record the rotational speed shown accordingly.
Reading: rpm 300
